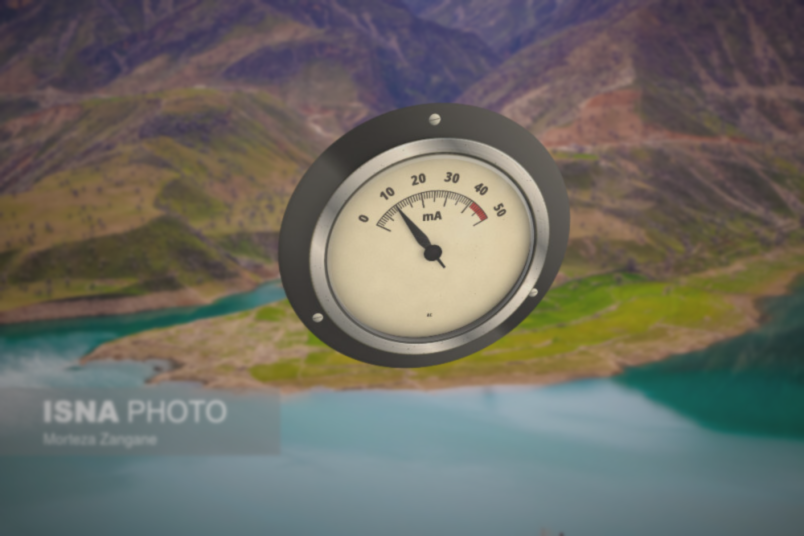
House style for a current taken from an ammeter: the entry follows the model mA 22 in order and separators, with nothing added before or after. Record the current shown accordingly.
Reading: mA 10
